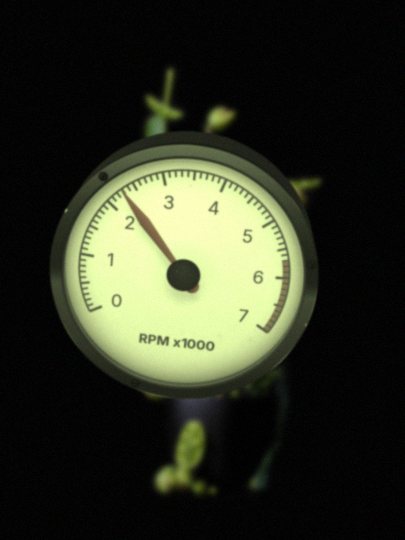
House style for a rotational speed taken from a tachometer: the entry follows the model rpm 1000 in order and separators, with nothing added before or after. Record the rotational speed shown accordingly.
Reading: rpm 2300
